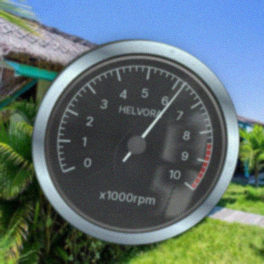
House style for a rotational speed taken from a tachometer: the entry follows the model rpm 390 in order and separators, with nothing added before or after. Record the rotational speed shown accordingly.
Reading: rpm 6200
